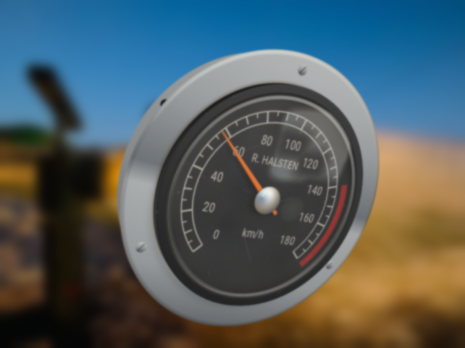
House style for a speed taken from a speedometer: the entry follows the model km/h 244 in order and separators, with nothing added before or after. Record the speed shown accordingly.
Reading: km/h 57.5
